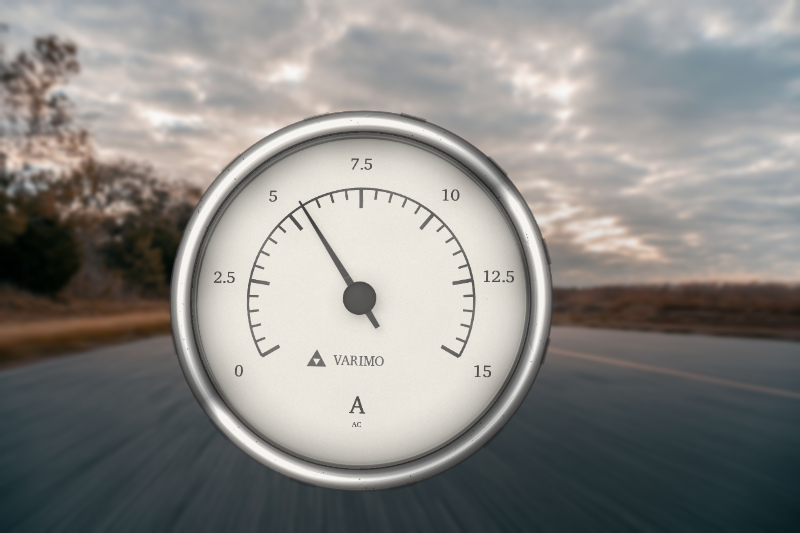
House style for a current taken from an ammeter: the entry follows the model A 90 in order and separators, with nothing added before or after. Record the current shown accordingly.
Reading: A 5.5
